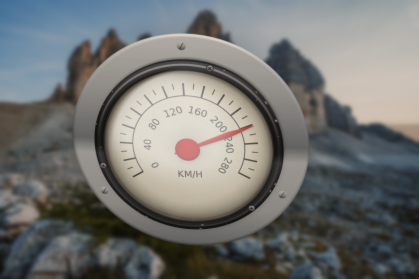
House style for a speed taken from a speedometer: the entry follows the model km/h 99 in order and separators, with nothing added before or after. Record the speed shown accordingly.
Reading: km/h 220
